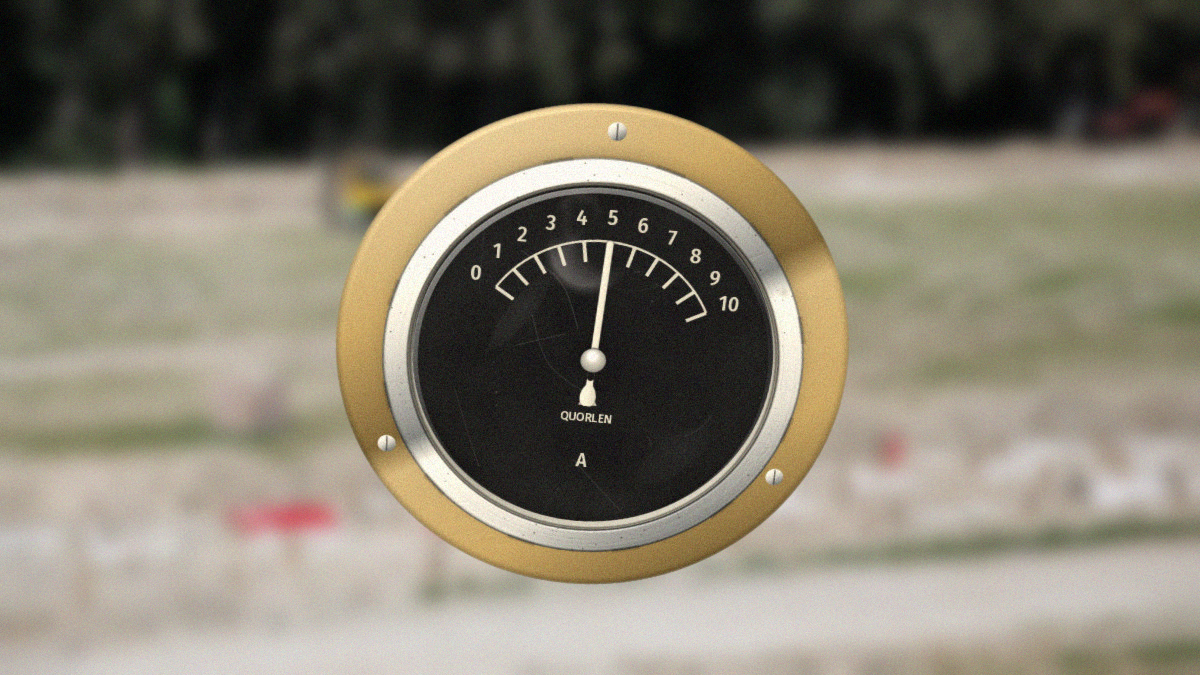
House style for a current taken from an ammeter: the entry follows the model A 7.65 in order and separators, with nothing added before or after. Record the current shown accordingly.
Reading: A 5
